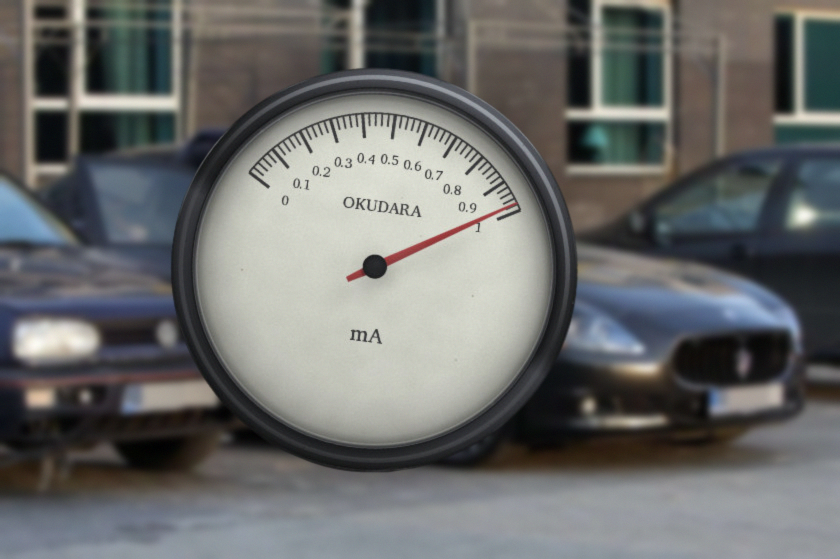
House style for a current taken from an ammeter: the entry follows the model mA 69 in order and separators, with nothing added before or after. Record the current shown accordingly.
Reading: mA 0.98
